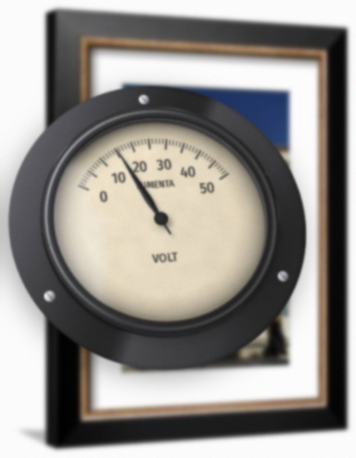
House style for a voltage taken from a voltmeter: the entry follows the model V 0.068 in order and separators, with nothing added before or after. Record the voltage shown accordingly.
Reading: V 15
